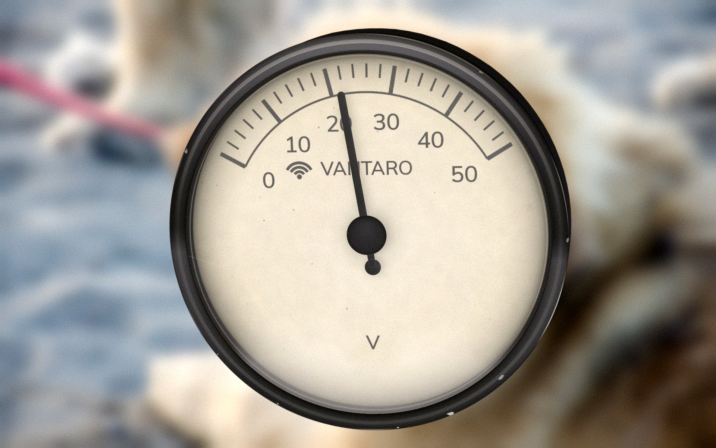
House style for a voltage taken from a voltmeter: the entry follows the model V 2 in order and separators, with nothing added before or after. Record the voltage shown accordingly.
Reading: V 22
